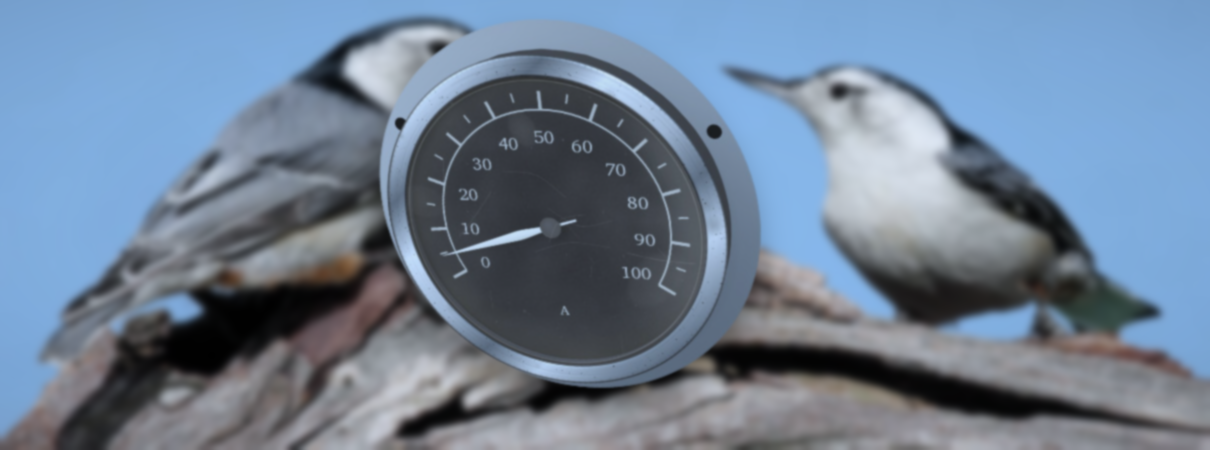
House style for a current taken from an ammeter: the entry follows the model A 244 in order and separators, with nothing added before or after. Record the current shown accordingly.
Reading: A 5
